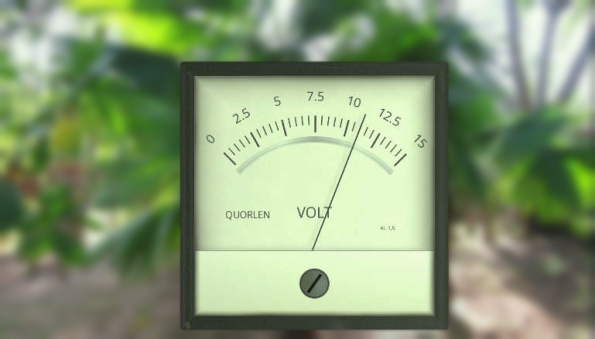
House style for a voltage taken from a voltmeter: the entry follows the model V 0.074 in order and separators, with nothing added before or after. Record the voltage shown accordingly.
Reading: V 11
